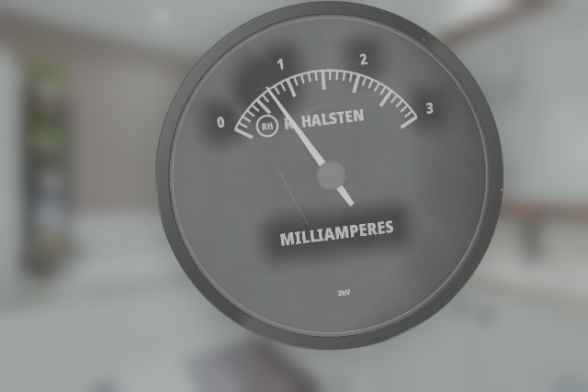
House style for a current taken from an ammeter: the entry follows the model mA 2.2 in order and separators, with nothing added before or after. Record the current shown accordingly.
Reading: mA 0.7
